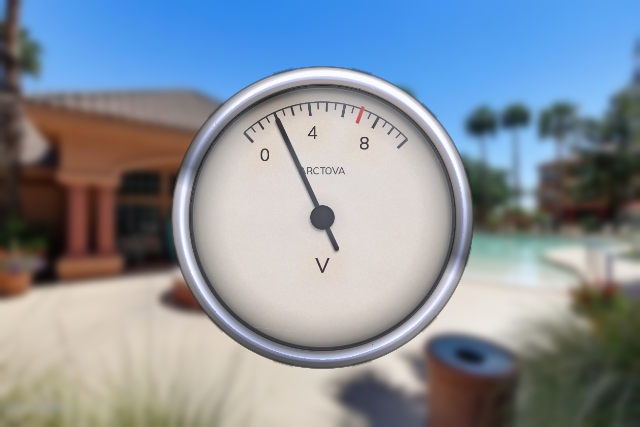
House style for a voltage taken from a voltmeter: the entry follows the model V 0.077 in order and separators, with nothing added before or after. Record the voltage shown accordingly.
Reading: V 2
